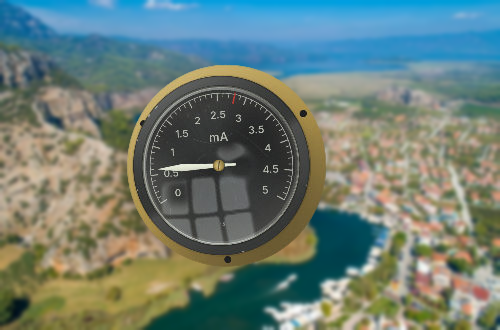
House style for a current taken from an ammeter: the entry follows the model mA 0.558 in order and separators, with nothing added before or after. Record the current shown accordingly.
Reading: mA 0.6
